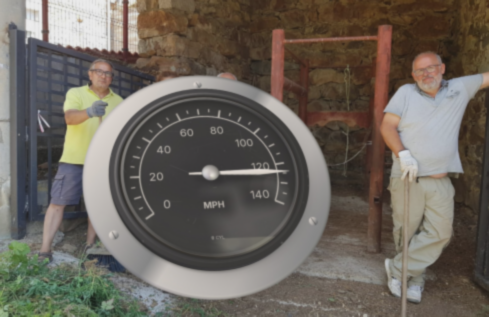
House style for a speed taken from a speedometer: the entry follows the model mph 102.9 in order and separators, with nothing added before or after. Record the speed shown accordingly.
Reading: mph 125
